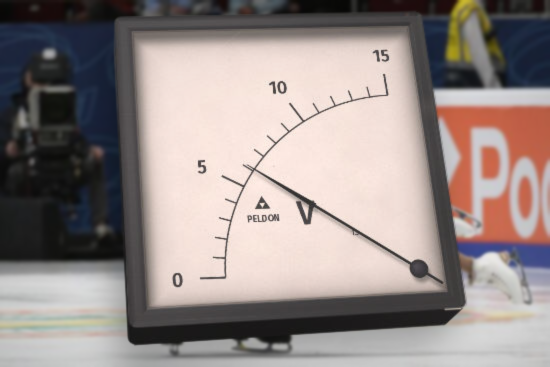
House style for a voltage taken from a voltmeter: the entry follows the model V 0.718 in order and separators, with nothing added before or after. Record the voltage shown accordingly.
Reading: V 6
